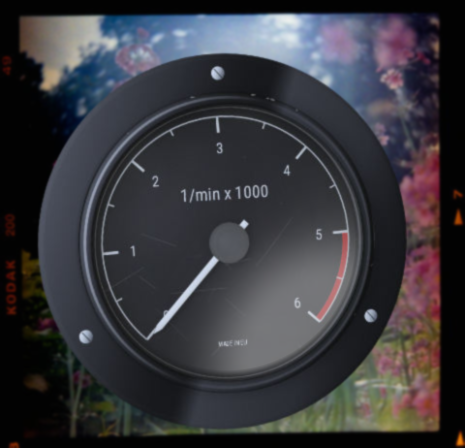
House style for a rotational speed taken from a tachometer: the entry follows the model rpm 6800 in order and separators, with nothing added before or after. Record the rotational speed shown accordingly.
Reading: rpm 0
